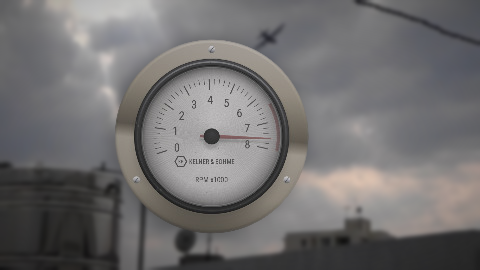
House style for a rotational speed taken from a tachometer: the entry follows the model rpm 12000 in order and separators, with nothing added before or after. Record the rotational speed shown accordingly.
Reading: rpm 7600
